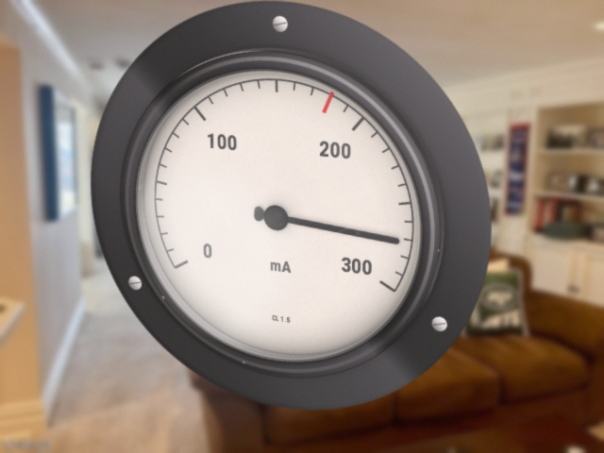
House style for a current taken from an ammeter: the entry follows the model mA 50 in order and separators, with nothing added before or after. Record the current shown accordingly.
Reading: mA 270
